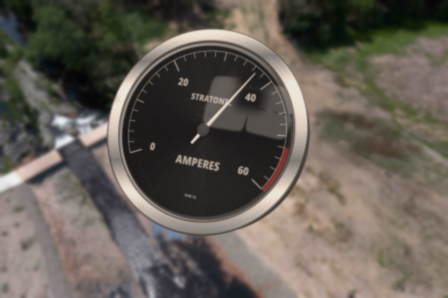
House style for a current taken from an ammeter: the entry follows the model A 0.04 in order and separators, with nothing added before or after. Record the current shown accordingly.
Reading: A 37
